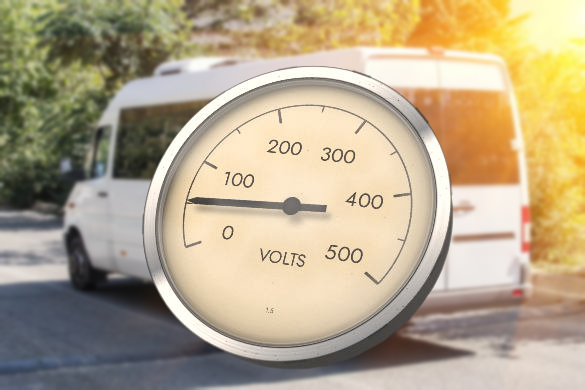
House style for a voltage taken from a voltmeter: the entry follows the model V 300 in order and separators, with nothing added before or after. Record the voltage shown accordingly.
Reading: V 50
